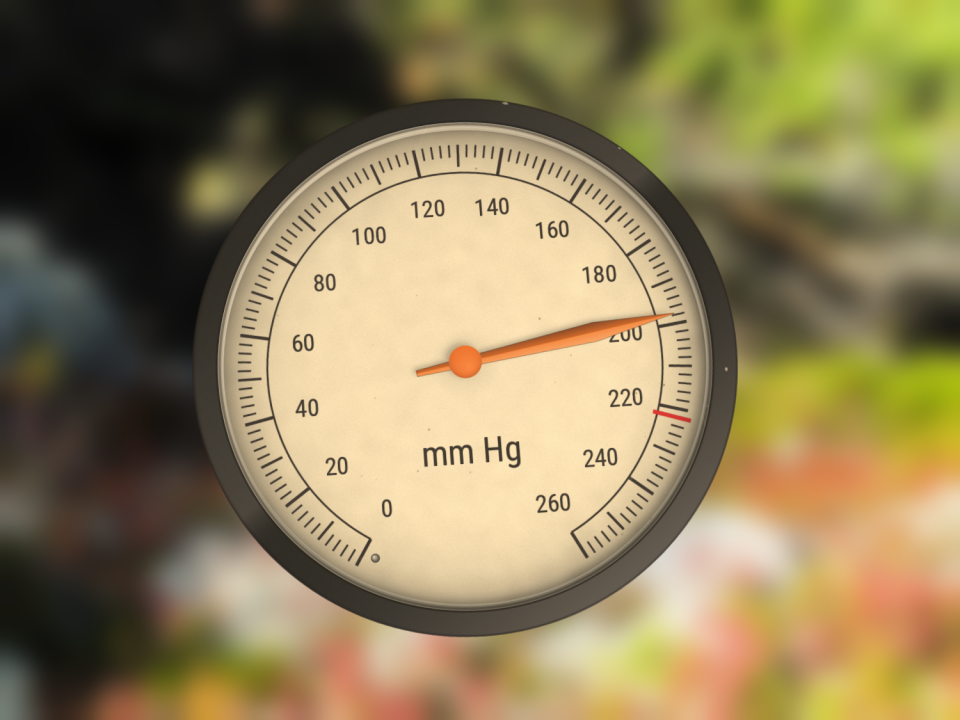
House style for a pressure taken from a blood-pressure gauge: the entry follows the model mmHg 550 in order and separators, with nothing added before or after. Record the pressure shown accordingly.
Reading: mmHg 198
